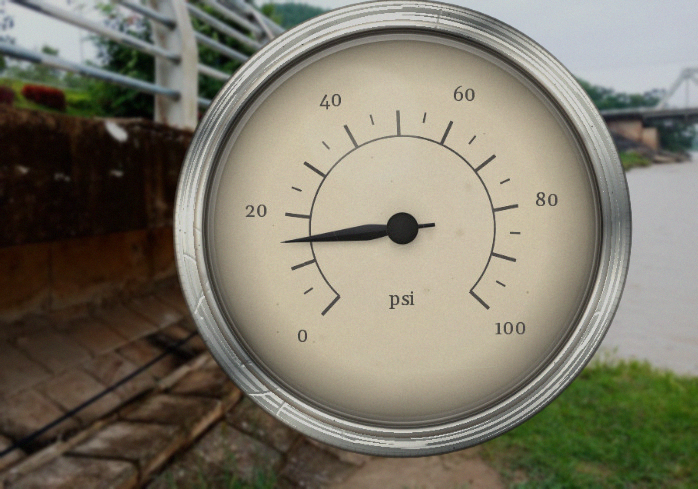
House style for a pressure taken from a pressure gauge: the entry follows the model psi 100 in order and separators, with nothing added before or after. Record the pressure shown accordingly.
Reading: psi 15
